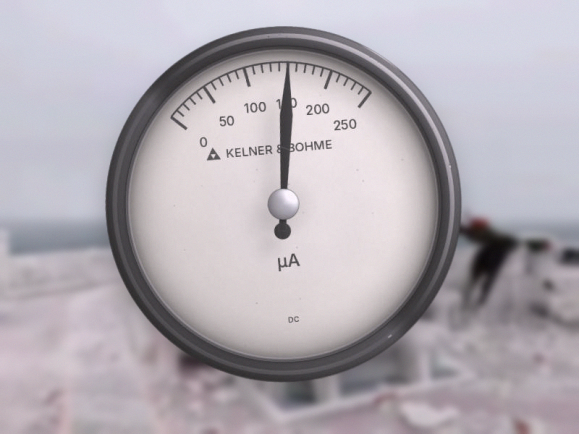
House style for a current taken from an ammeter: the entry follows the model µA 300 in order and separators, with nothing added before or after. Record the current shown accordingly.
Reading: µA 150
